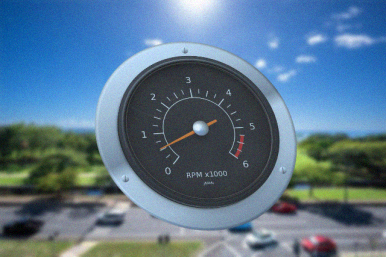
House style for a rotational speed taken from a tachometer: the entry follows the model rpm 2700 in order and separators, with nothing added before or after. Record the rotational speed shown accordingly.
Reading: rpm 500
